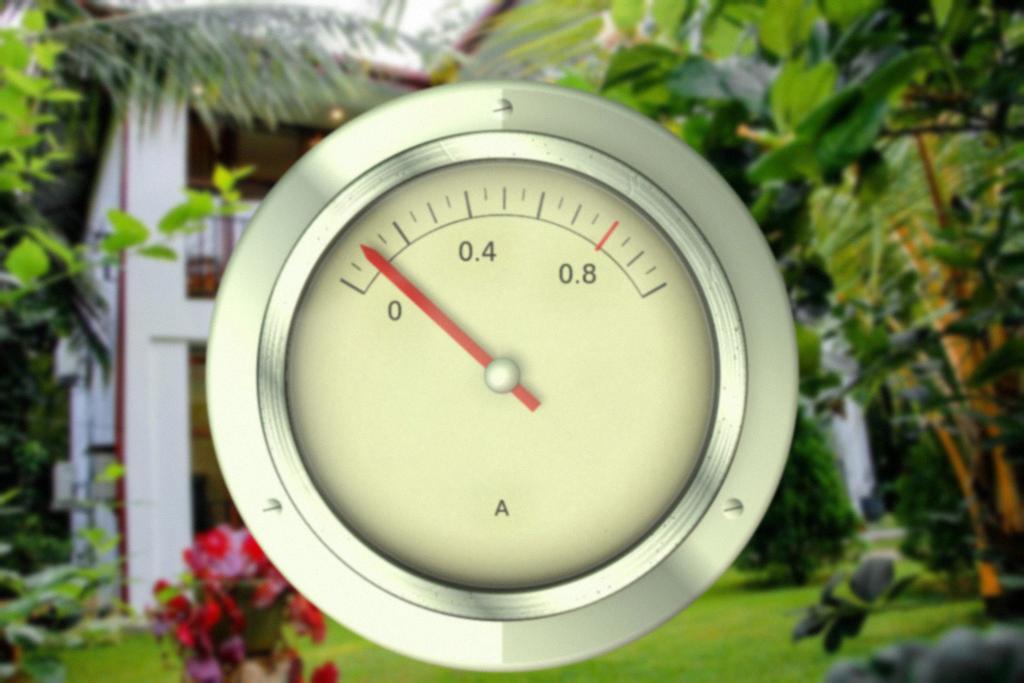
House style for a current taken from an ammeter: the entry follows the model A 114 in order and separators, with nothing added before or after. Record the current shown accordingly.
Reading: A 0.1
